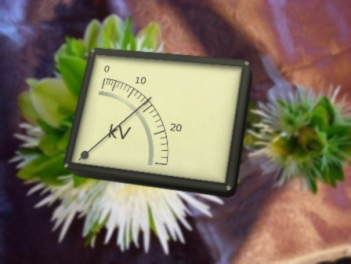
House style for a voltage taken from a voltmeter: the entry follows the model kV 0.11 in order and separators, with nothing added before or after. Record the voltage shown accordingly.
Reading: kV 14
